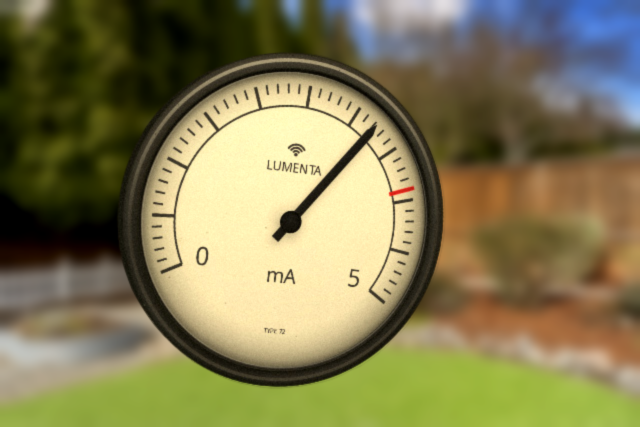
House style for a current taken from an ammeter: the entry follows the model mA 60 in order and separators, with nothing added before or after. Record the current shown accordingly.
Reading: mA 3.2
